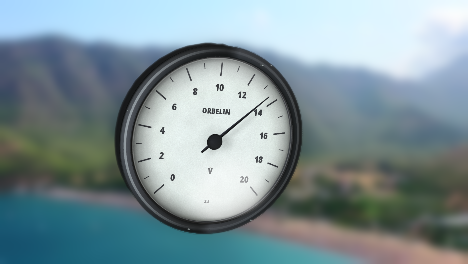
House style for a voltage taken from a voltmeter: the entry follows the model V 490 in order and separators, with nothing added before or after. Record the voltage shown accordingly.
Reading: V 13.5
